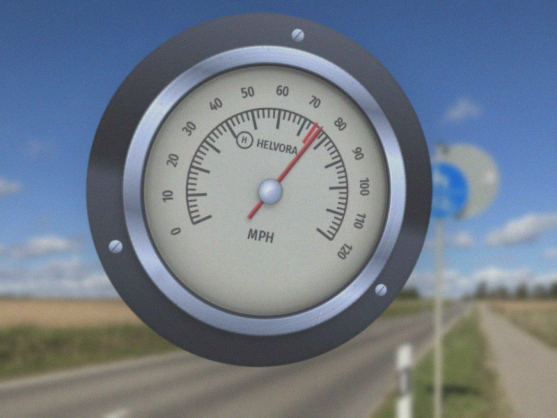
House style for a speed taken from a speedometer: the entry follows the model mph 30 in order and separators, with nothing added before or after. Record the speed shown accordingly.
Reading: mph 76
